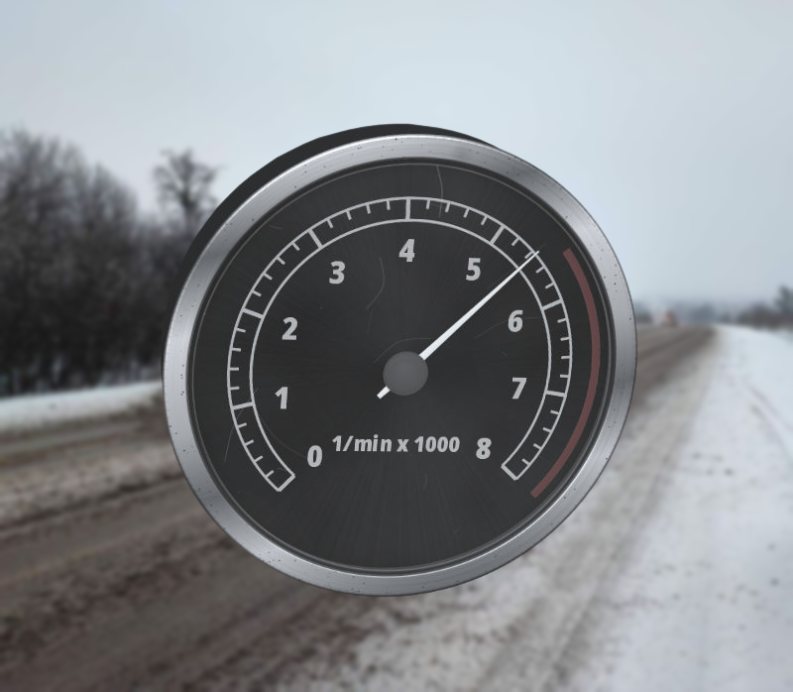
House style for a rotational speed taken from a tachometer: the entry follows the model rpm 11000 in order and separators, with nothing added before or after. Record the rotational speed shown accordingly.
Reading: rpm 5400
